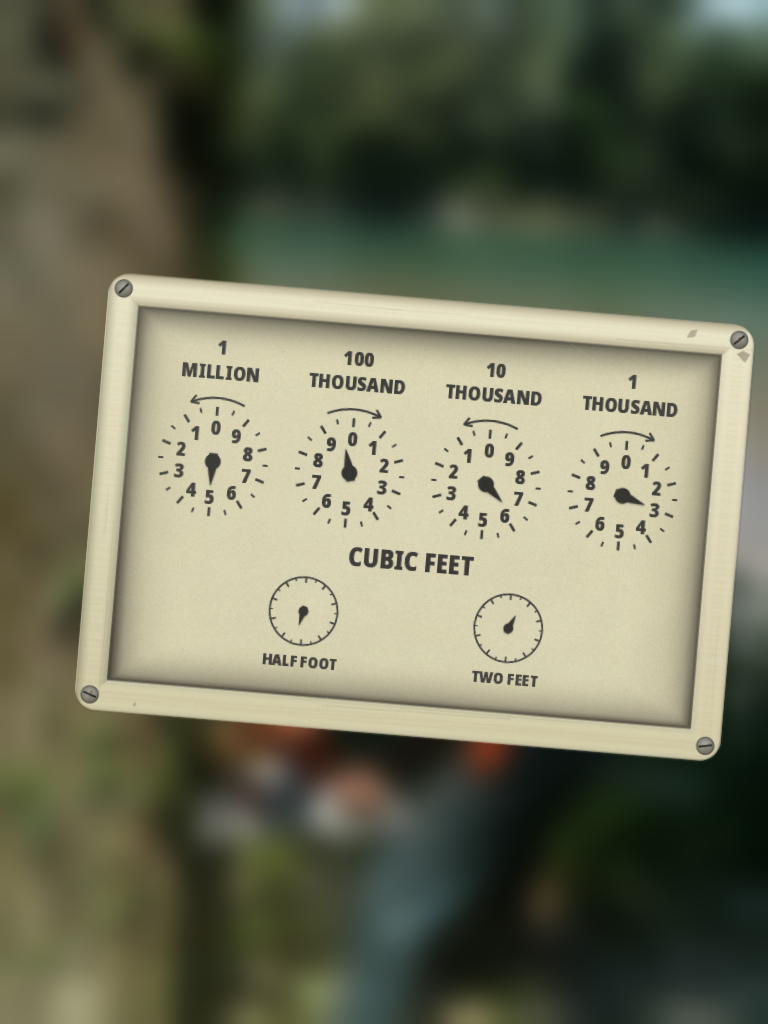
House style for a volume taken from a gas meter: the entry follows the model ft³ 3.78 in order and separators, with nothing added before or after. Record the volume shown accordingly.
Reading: ft³ 496300
